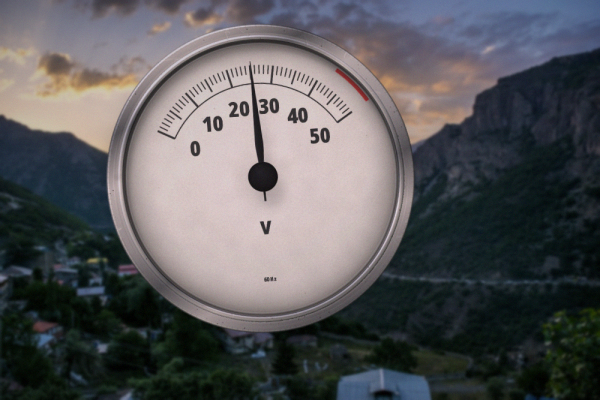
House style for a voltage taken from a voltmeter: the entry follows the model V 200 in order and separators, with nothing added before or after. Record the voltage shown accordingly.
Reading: V 25
